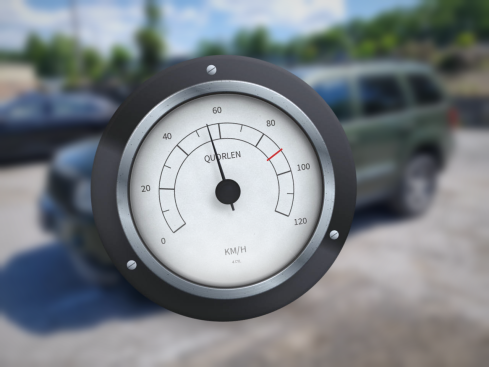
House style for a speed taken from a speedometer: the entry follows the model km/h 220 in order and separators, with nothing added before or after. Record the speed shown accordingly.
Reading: km/h 55
